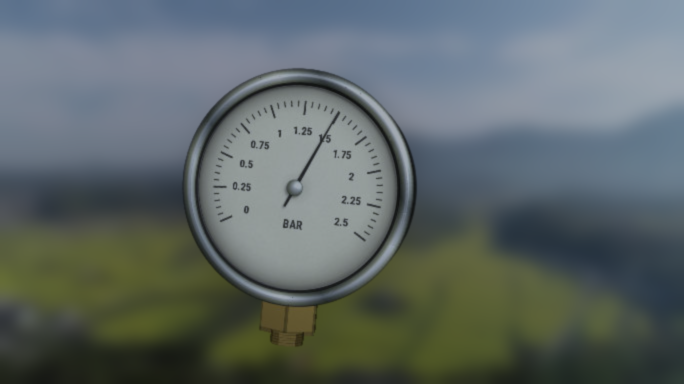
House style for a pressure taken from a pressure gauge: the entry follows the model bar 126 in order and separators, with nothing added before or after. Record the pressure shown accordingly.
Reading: bar 1.5
